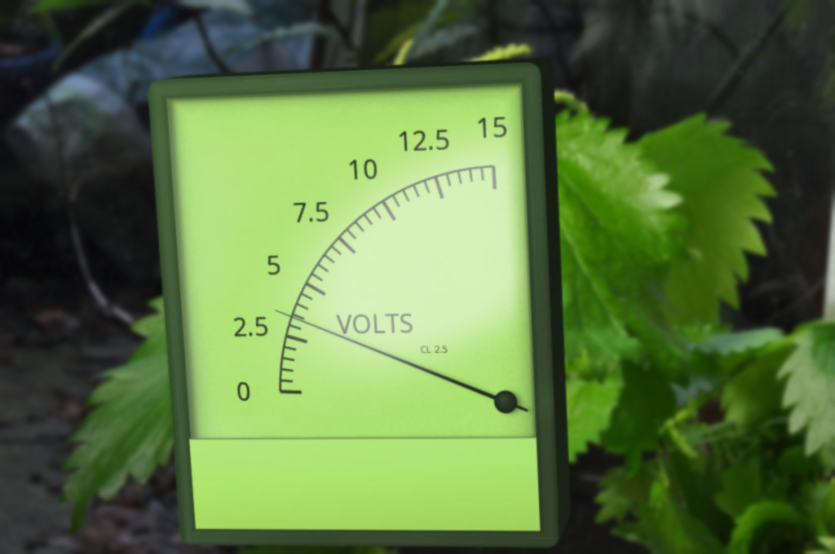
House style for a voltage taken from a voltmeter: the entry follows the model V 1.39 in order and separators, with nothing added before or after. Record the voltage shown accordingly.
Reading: V 3.5
